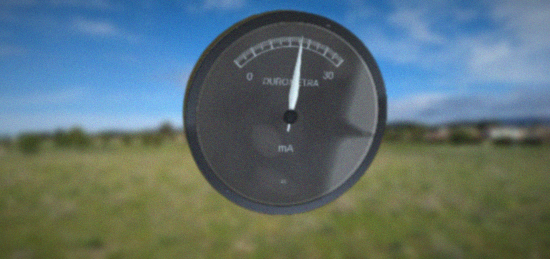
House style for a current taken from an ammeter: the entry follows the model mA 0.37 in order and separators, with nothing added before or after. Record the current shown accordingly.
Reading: mA 17.5
